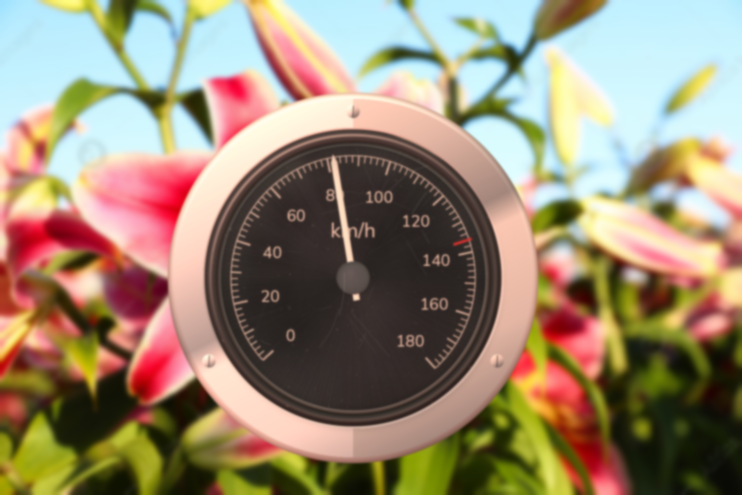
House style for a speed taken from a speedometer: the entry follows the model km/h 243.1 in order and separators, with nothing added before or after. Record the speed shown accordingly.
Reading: km/h 82
